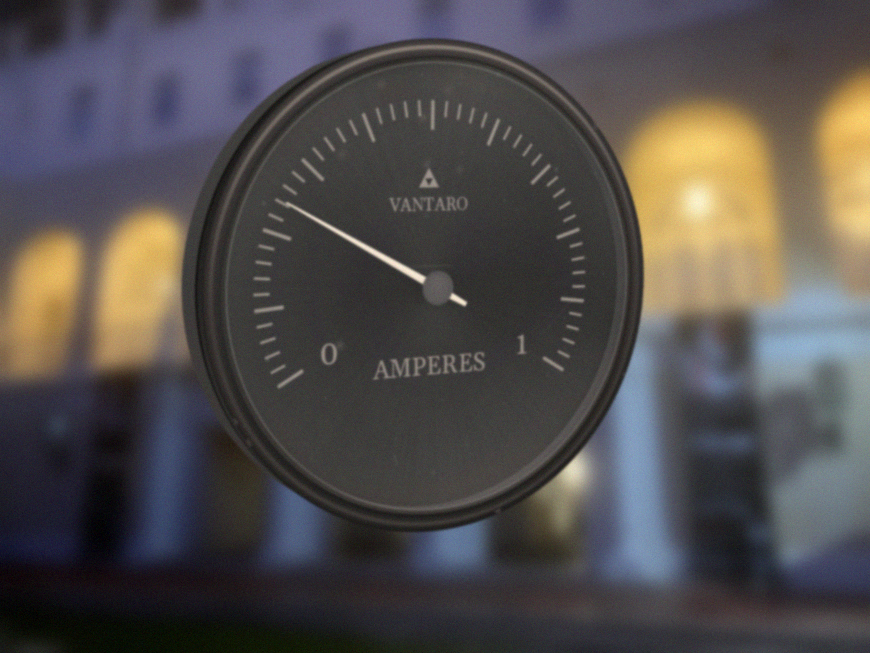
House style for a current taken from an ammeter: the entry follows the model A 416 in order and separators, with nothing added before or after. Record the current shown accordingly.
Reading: A 0.24
